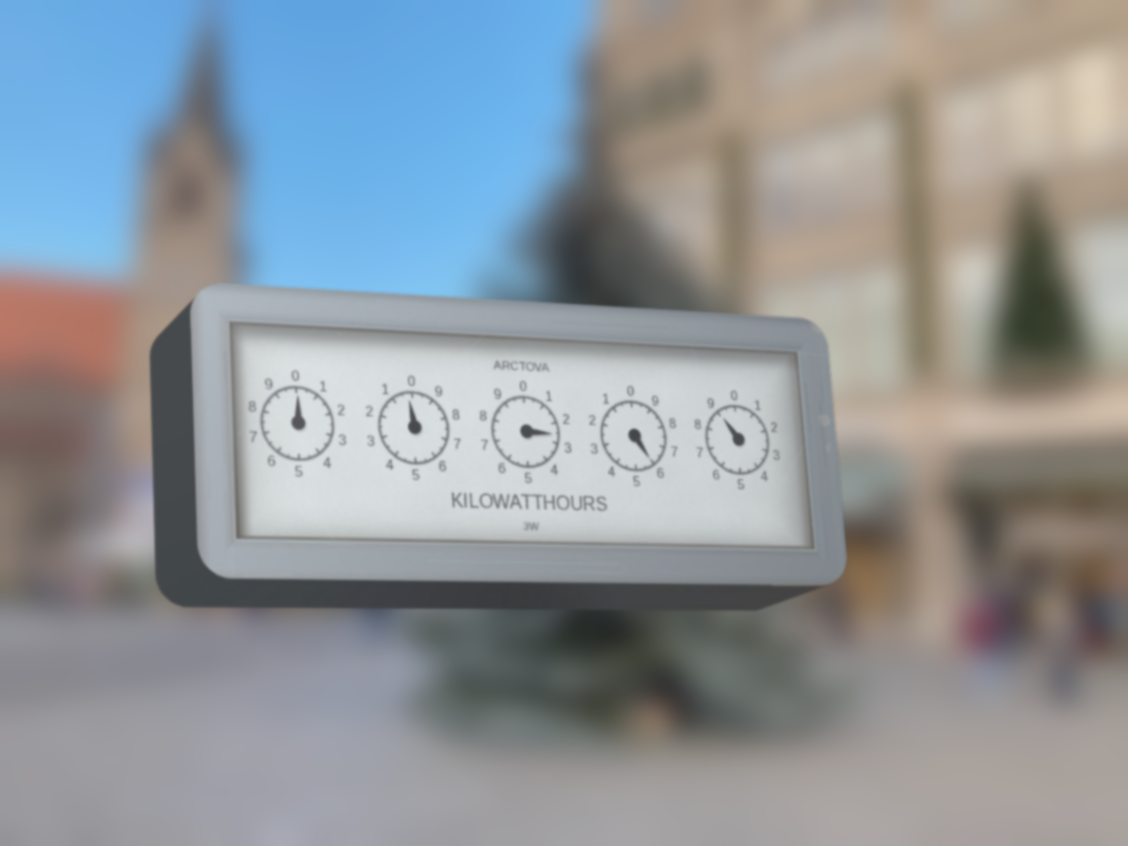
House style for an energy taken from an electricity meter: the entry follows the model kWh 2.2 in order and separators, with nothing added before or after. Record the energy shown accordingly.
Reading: kWh 259
